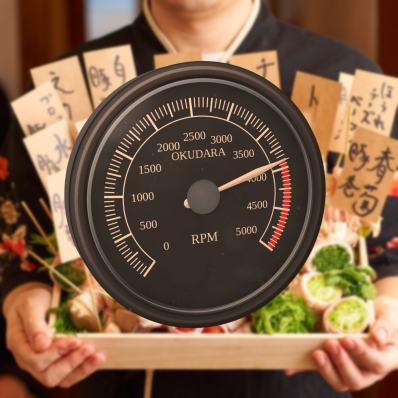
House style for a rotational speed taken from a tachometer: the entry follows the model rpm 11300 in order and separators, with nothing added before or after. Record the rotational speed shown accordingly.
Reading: rpm 3900
